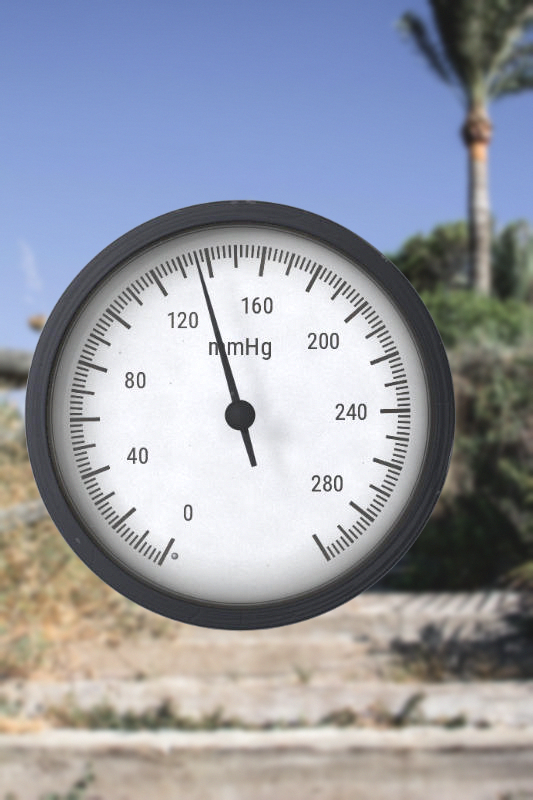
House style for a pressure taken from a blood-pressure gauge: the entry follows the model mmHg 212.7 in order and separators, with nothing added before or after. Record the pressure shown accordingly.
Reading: mmHg 136
